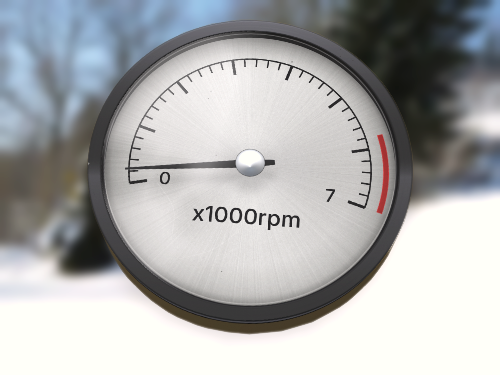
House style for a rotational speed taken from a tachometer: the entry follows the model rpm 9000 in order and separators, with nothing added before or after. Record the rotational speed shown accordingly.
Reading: rpm 200
